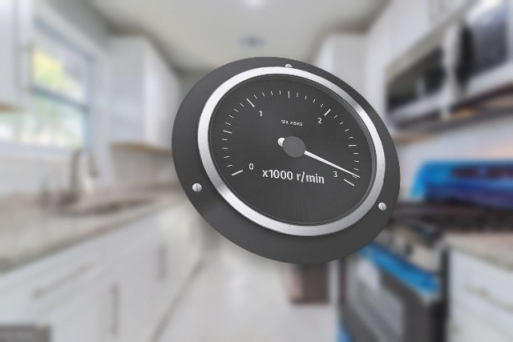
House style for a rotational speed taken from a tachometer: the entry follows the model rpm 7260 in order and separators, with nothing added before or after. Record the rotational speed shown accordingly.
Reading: rpm 2900
